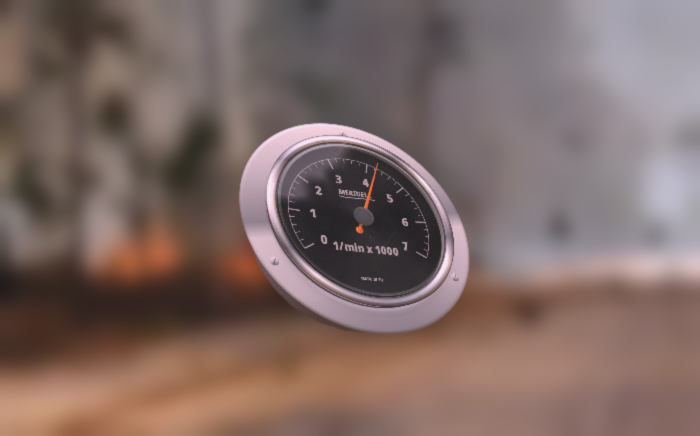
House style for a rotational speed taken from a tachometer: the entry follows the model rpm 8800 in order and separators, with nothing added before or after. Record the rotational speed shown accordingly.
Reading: rpm 4200
